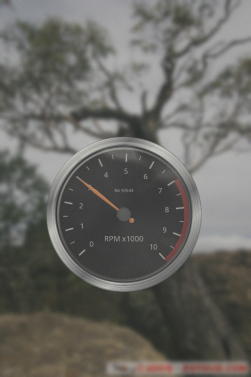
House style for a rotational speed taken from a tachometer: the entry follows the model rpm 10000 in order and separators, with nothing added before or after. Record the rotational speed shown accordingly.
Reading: rpm 3000
